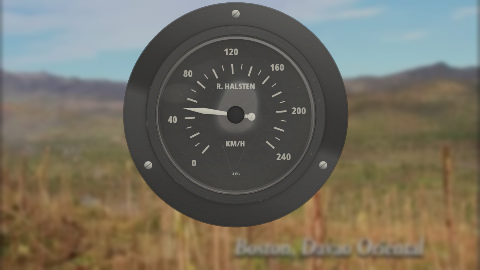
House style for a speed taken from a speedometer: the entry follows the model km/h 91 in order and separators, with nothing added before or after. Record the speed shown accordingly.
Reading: km/h 50
